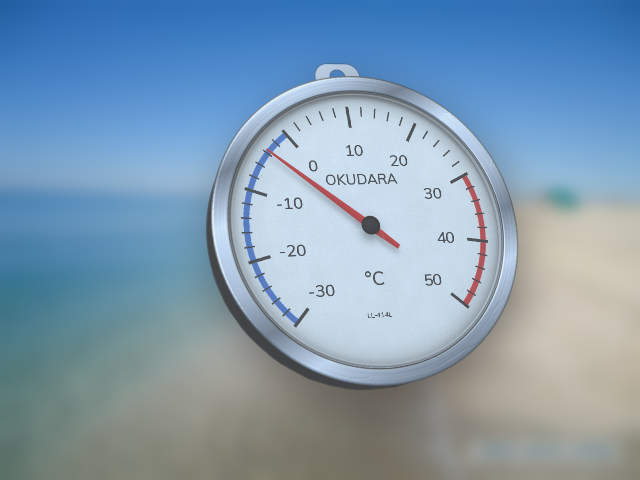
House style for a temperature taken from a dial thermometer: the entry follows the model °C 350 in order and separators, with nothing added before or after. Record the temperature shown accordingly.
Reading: °C -4
